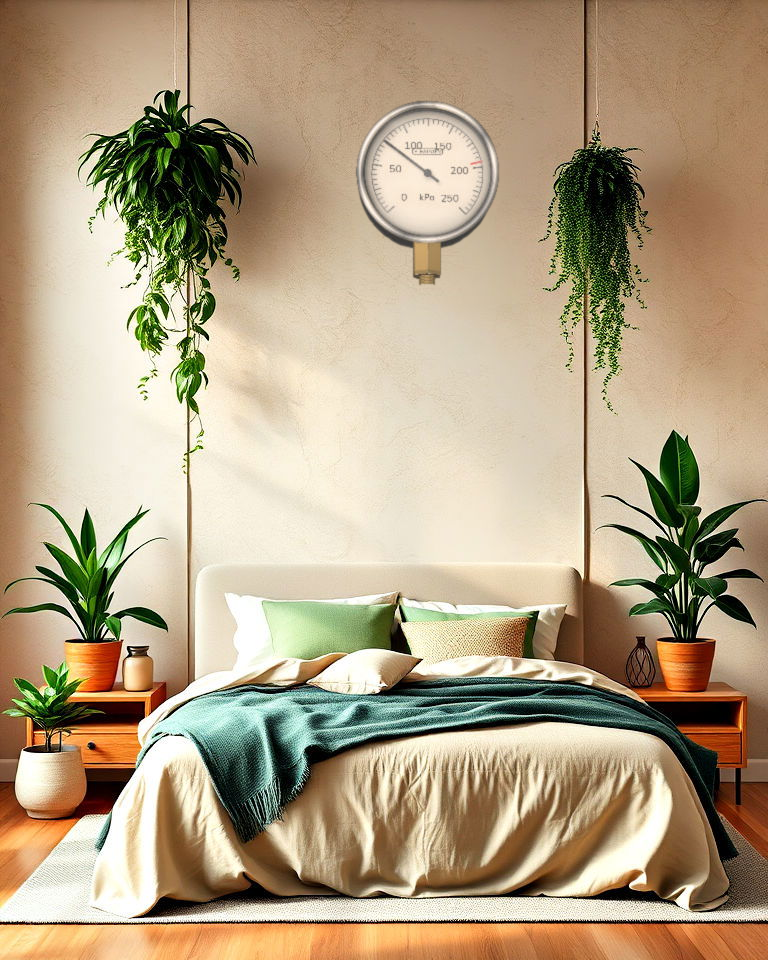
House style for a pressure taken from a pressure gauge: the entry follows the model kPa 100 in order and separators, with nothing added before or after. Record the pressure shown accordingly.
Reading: kPa 75
